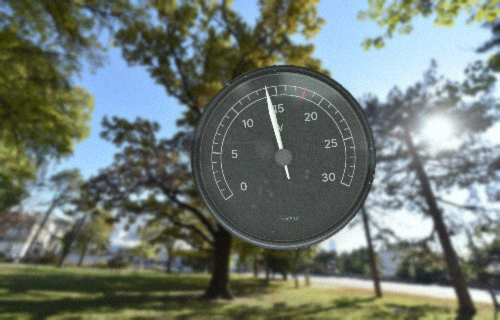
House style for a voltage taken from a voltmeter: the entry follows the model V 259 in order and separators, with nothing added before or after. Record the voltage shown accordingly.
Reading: V 14
